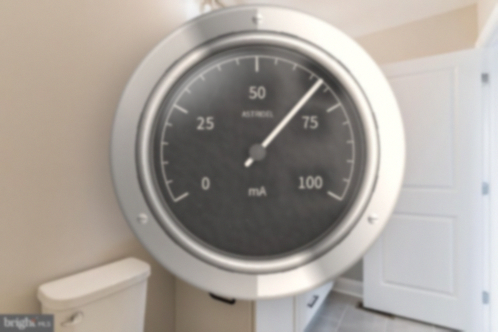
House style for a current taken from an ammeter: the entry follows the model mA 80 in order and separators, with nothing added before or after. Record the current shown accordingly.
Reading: mA 67.5
